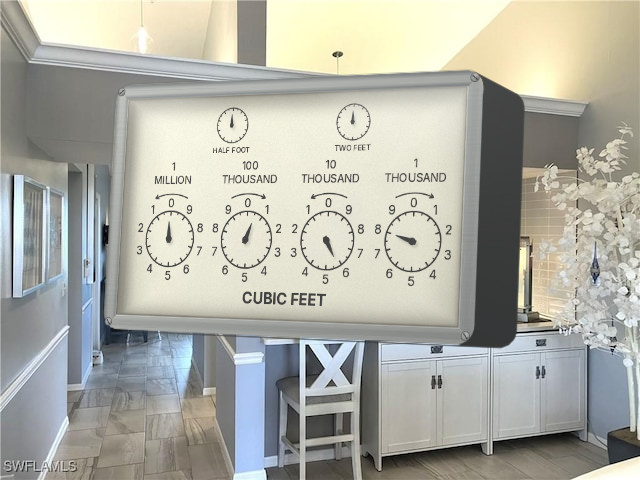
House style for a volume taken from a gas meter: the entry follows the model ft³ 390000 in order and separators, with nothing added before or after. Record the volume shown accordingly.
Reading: ft³ 5800
